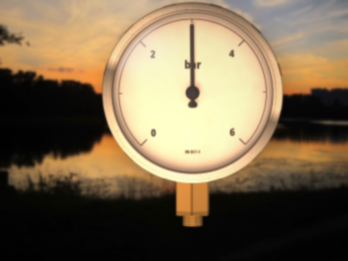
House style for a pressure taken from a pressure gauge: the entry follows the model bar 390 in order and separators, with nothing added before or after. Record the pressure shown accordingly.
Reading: bar 3
